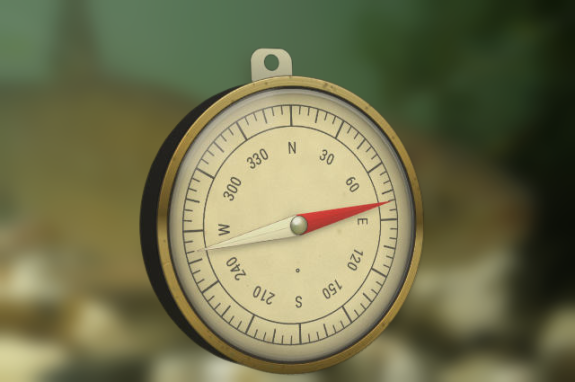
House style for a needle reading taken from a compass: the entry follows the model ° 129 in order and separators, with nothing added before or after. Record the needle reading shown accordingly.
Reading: ° 80
